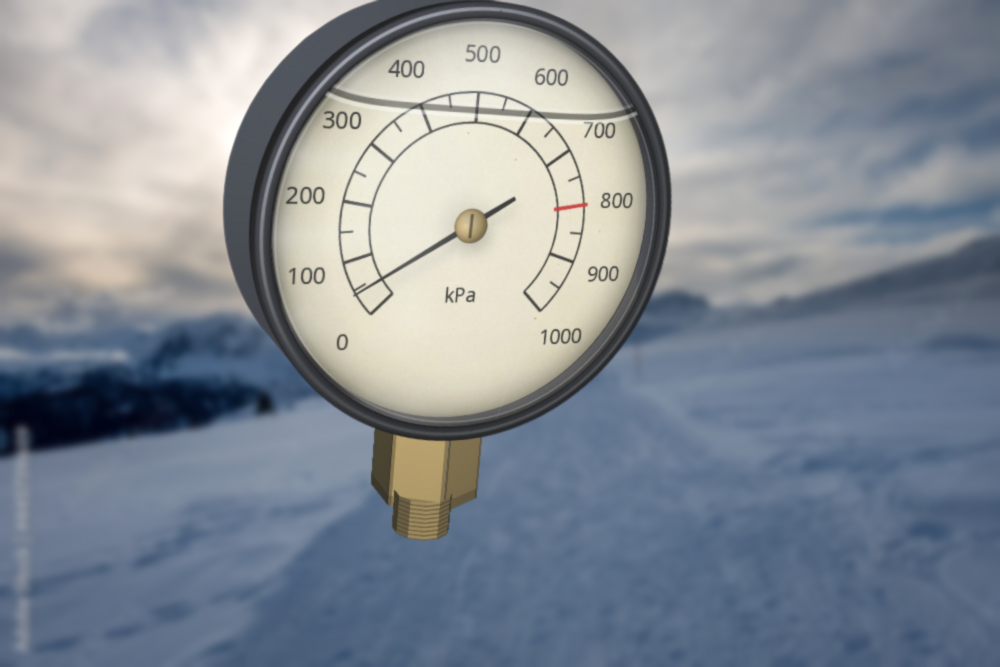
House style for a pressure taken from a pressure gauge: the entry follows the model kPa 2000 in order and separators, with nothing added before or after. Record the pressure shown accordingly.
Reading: kPa 50
